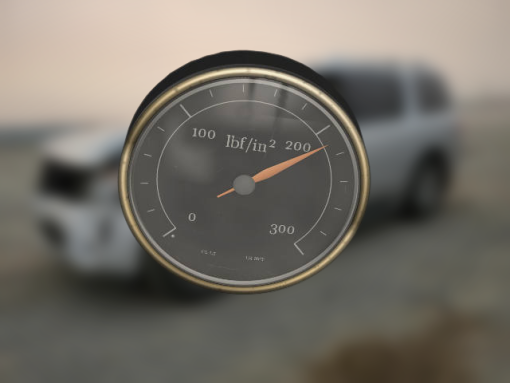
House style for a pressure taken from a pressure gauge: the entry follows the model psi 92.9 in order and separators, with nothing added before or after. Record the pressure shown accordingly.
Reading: psi 210
